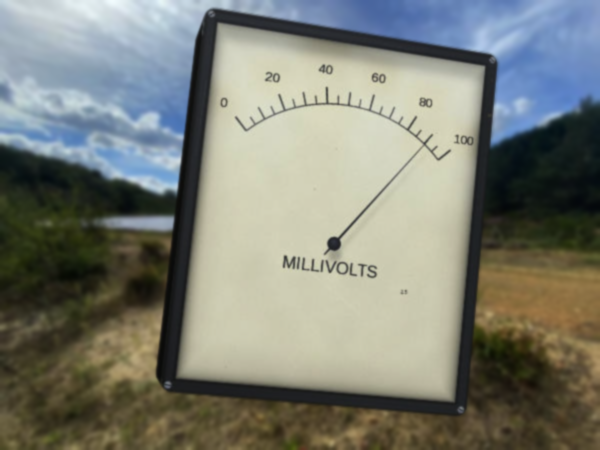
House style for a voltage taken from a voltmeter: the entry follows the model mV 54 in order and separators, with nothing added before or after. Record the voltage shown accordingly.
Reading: mV 90
